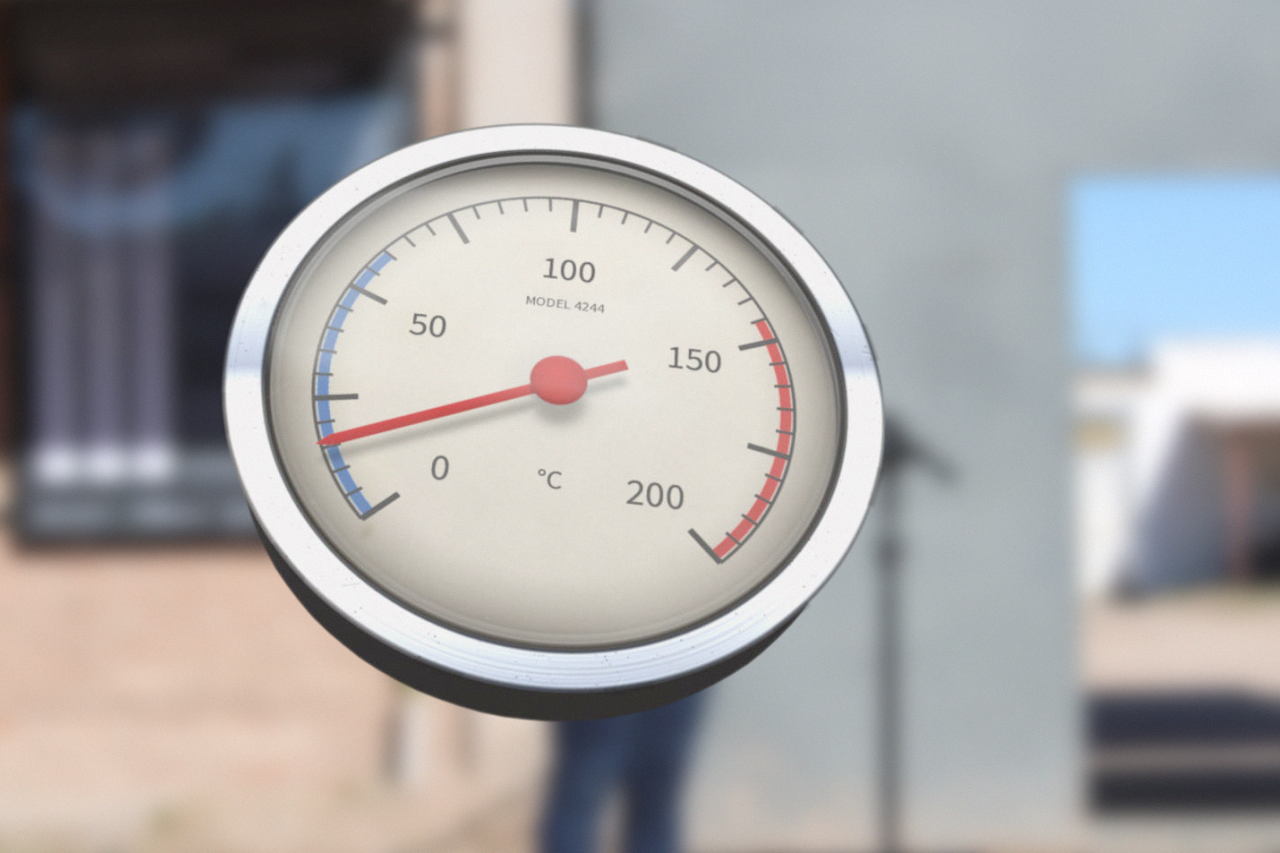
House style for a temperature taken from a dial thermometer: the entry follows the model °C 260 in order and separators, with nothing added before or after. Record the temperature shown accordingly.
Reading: °C 15
